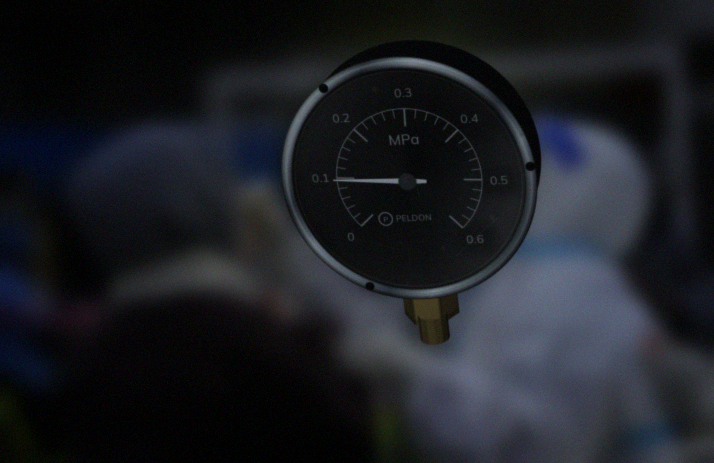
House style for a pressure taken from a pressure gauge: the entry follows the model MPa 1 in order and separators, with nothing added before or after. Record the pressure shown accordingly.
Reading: MPa 0.1
